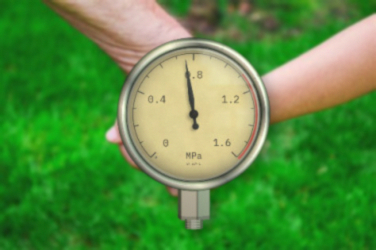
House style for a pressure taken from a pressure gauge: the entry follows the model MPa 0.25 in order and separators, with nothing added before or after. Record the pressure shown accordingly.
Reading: MPa 0.75
